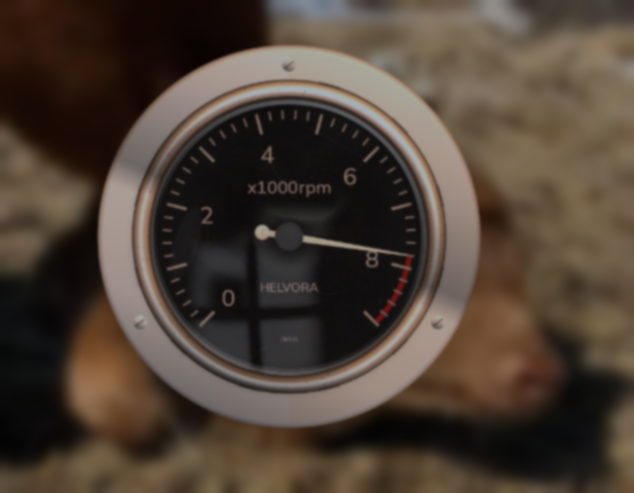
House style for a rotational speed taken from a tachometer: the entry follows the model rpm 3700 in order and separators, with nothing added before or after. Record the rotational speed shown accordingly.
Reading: rpm 7800
